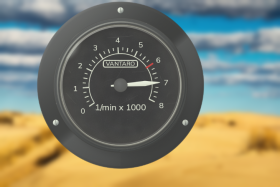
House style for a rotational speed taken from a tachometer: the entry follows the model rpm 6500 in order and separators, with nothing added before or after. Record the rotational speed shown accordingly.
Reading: rpm 7000
